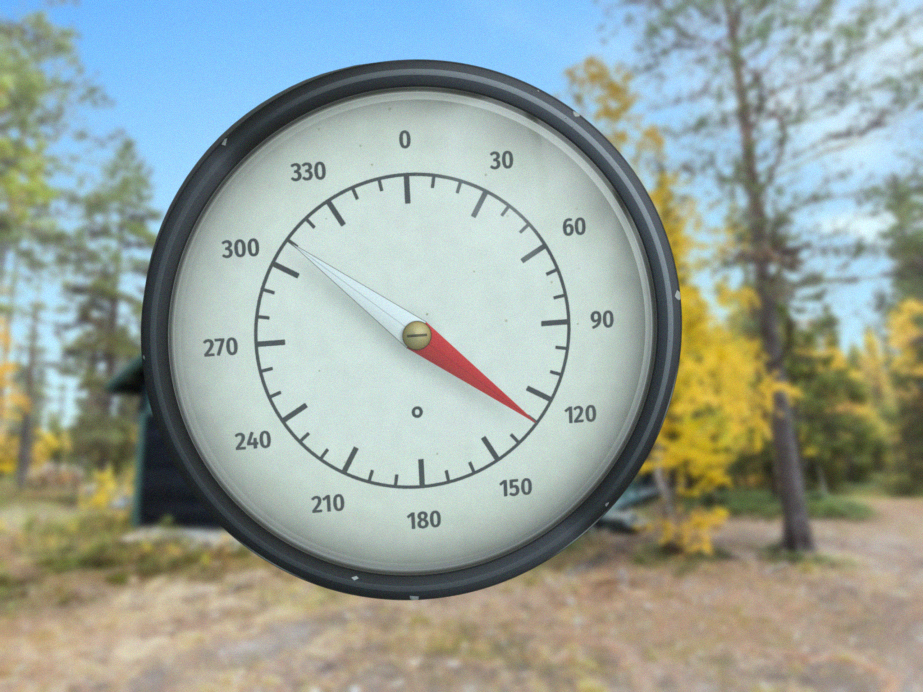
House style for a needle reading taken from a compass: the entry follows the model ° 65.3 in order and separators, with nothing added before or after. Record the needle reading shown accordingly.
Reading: ° 130
